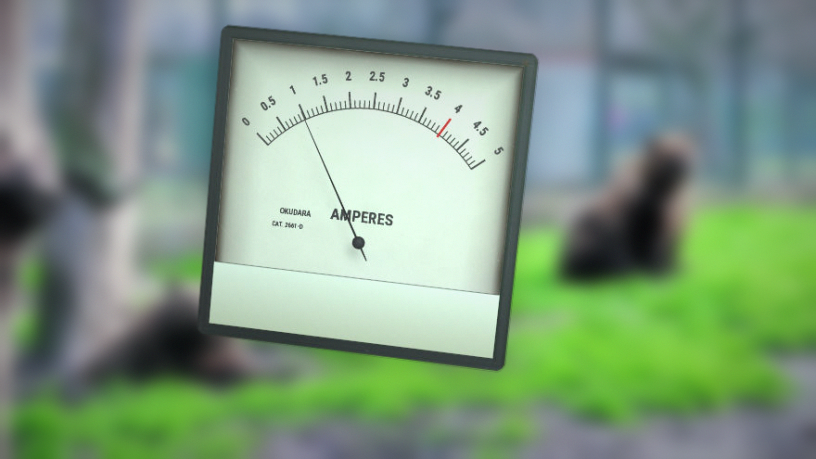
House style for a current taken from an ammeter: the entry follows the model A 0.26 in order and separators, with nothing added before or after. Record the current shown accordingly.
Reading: A 1
